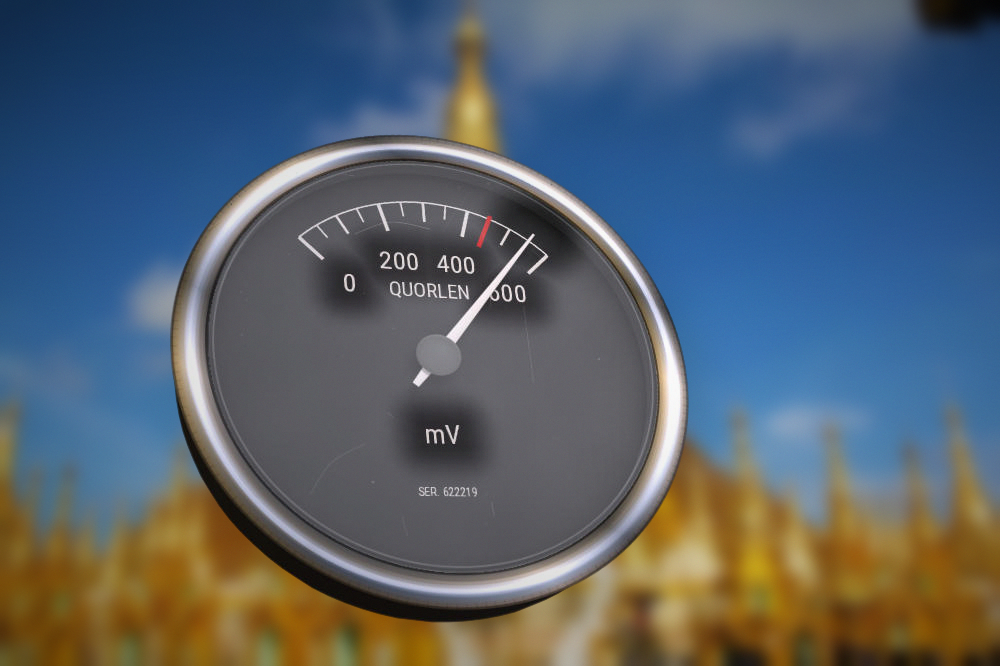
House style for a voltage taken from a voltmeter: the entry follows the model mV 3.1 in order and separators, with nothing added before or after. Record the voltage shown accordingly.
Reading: mV 550
